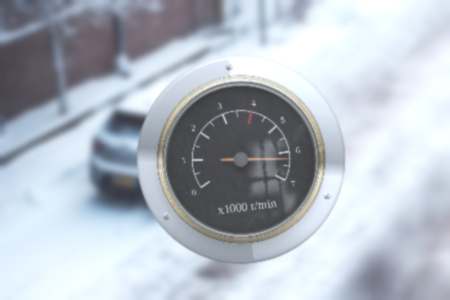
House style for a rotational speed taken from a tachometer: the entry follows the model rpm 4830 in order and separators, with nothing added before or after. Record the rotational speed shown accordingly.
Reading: rpm 6250
